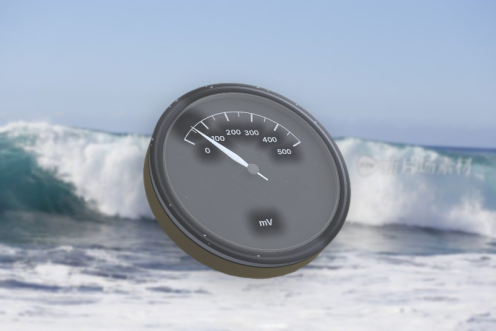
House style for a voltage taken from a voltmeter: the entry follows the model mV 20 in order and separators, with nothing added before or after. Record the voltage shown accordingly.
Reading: mV 50
